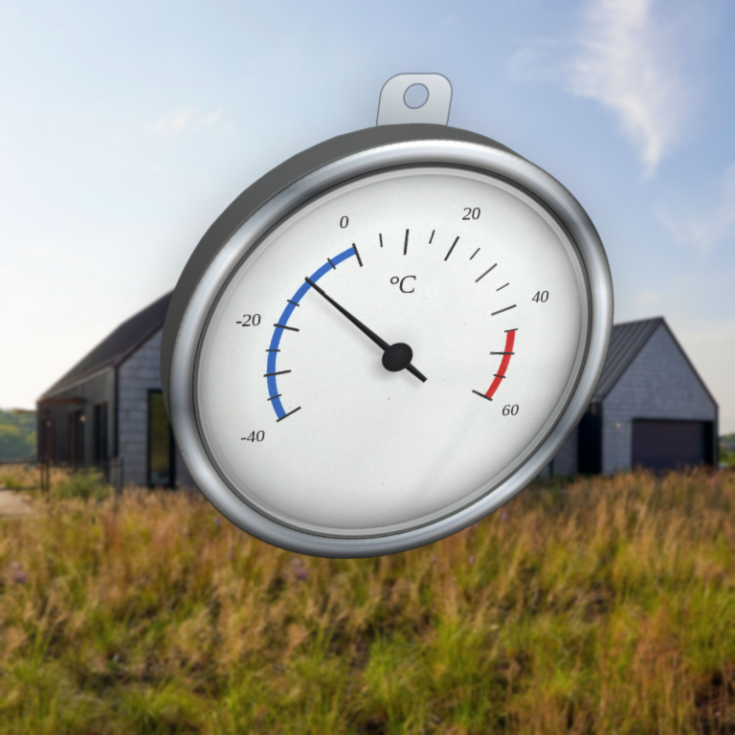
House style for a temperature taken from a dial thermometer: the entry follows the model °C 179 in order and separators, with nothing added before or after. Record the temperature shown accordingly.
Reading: °C -10
